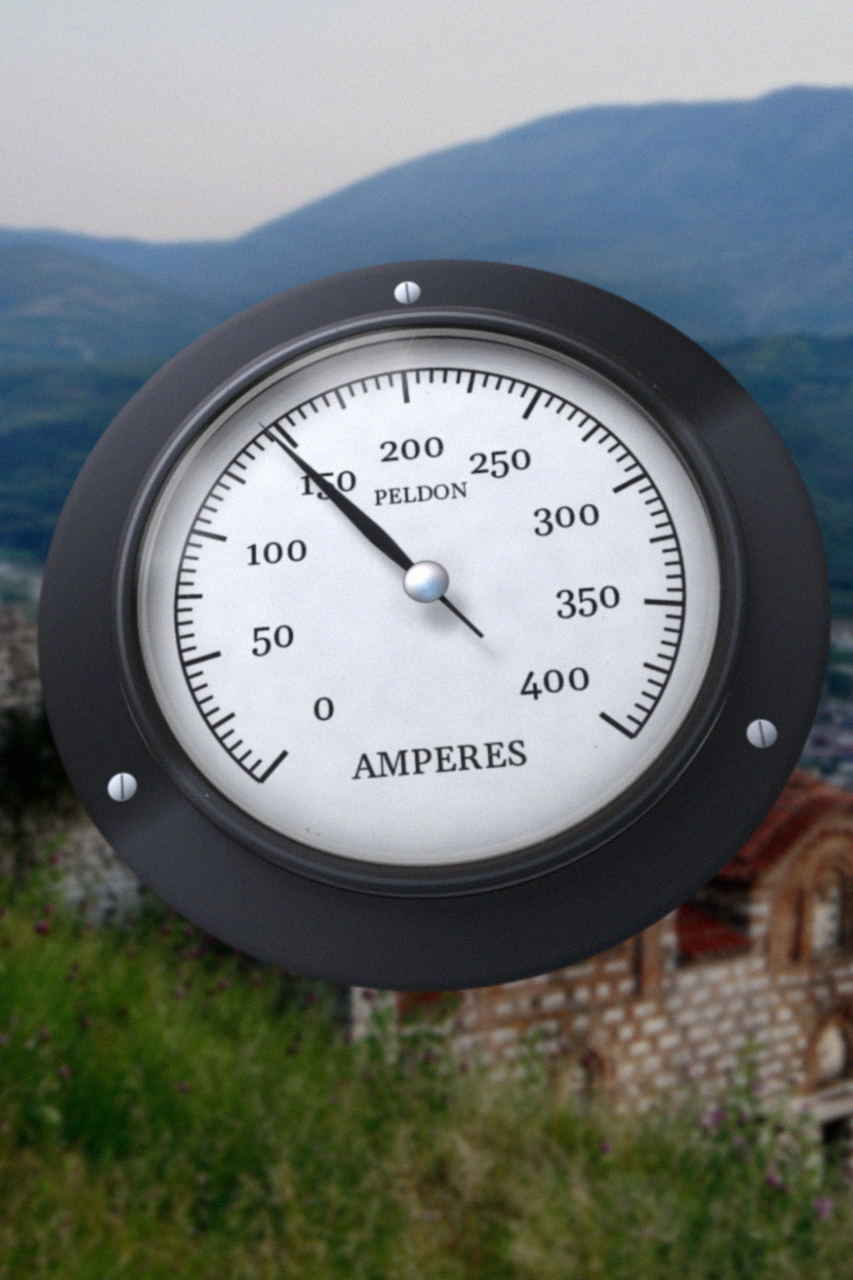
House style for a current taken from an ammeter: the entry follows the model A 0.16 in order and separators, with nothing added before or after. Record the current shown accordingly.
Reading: A 145
